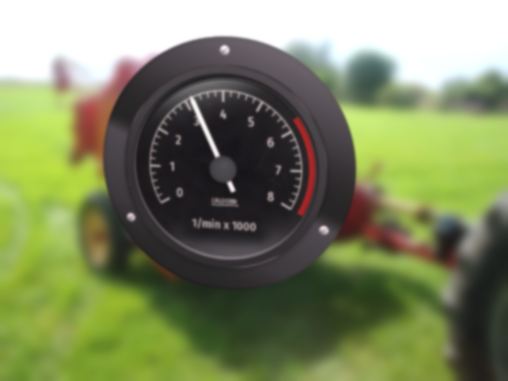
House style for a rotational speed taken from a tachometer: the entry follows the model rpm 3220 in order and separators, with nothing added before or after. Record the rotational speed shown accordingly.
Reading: rpm 3200
